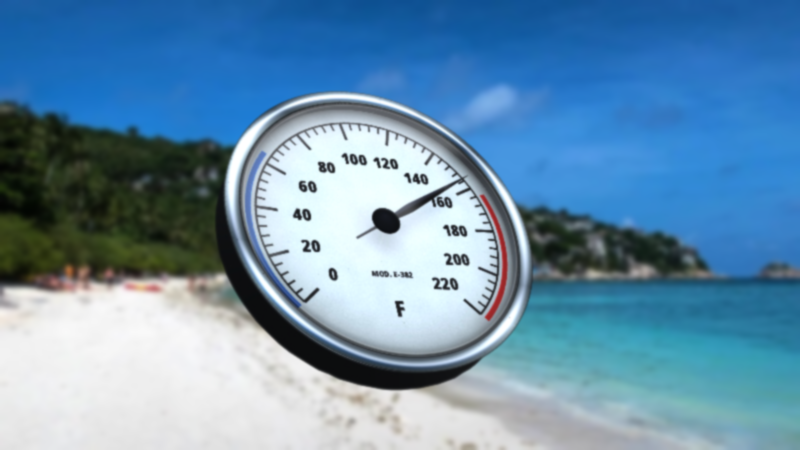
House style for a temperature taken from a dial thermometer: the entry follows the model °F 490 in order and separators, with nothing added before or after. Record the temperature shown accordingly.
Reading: °F 156
